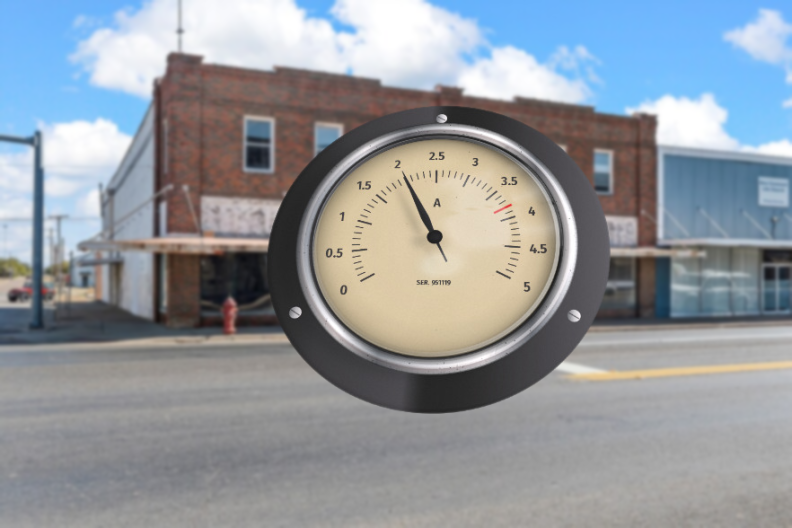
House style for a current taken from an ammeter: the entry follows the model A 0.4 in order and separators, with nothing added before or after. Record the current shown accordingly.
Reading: A 2
